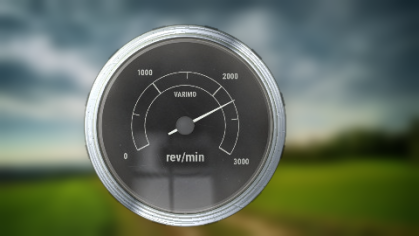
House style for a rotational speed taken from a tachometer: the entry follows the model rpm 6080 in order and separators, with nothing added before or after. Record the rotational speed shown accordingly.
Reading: rpm 2250
